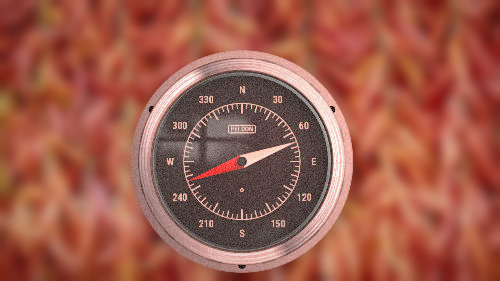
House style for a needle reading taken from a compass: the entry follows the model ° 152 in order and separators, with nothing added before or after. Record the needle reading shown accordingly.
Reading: ° 250
